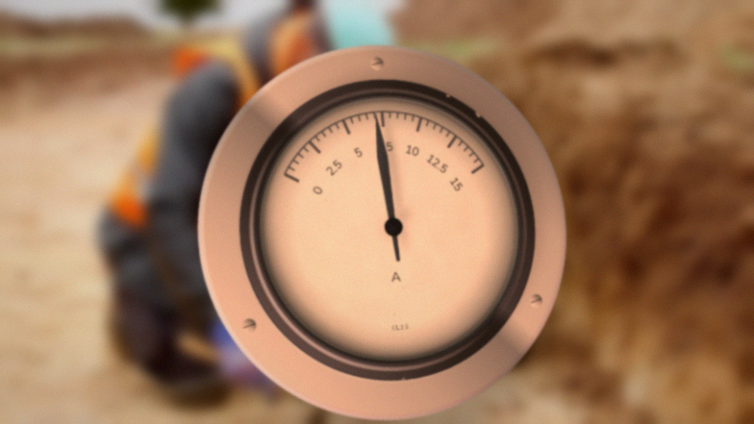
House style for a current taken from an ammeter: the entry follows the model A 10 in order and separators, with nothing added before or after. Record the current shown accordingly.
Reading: A 7
